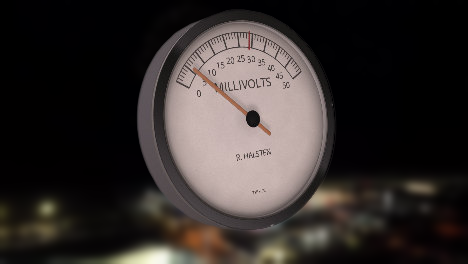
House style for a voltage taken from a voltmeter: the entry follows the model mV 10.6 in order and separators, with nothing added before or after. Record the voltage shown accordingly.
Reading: mV 5
